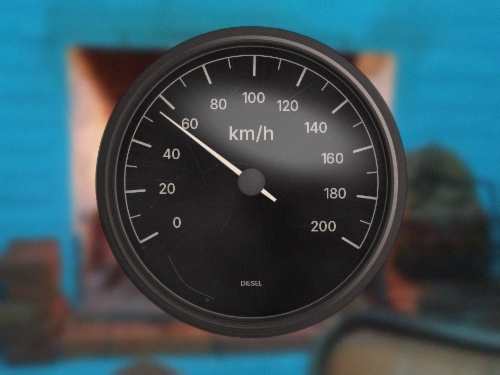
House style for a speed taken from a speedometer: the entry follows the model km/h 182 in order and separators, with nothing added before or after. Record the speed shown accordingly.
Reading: km/h 55
